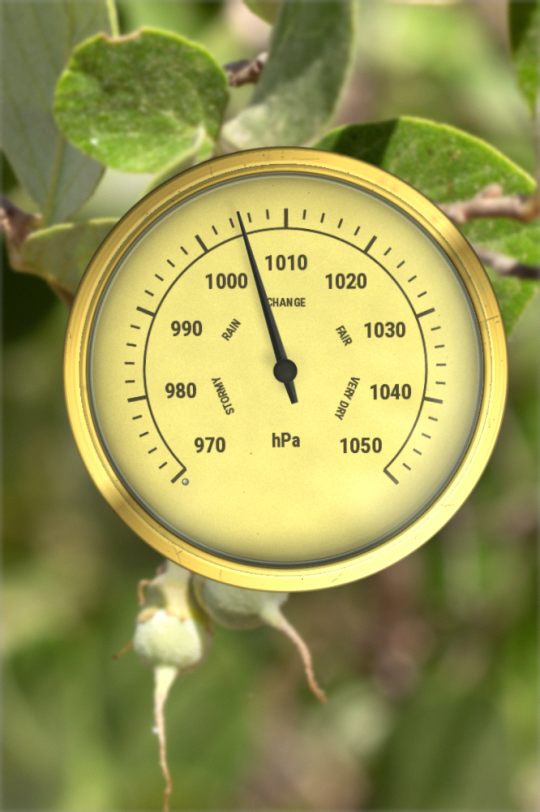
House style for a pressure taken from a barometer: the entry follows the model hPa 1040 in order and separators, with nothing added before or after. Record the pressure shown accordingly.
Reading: hPa 1005
